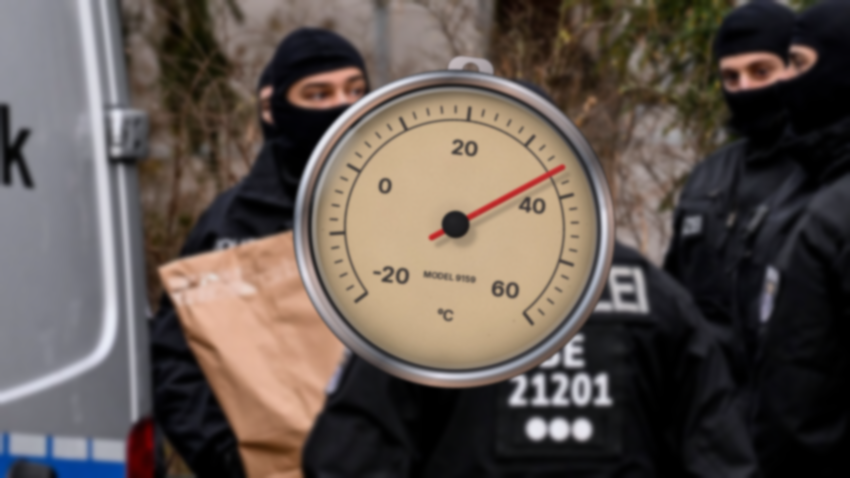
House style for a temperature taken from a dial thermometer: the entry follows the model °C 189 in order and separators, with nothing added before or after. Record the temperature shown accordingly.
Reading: °C 36
